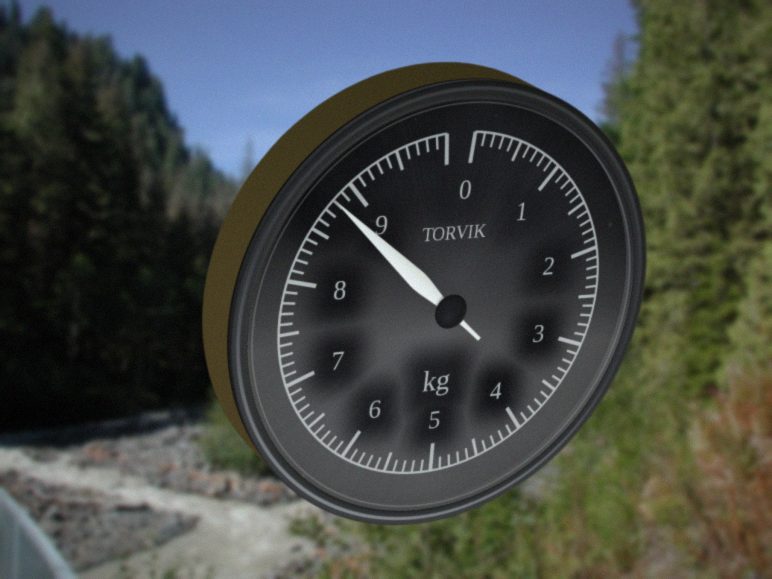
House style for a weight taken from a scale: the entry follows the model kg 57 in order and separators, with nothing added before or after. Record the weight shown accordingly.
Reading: kg 8.8
